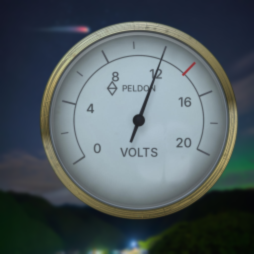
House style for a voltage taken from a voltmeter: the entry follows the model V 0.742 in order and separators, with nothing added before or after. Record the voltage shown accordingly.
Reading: V 12
